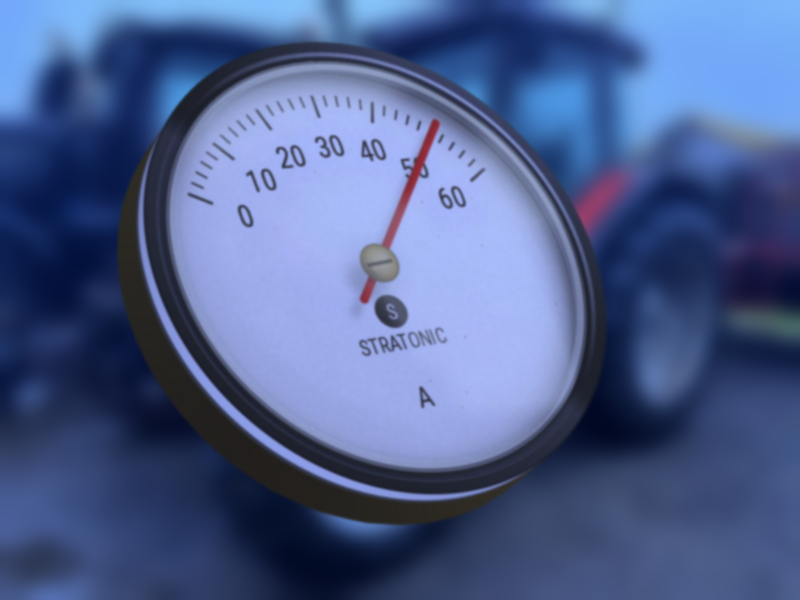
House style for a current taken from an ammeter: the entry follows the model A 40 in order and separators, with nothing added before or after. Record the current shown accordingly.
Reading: A 50
